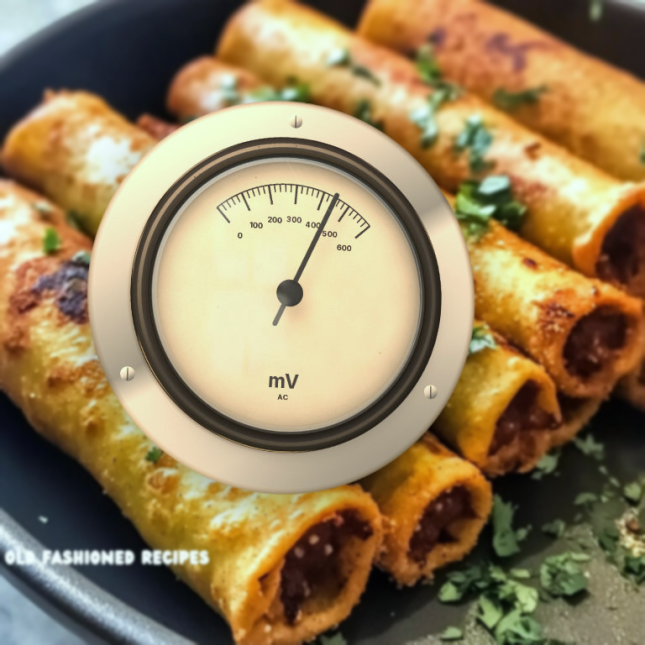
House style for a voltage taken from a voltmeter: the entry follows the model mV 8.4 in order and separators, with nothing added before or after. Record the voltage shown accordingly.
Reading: mV 440
